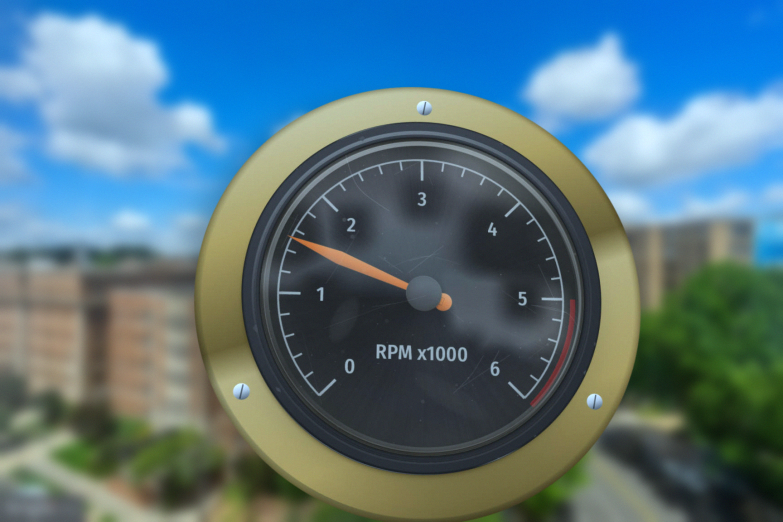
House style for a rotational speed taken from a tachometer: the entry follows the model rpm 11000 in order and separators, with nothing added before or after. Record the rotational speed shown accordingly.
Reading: rpm 1500
